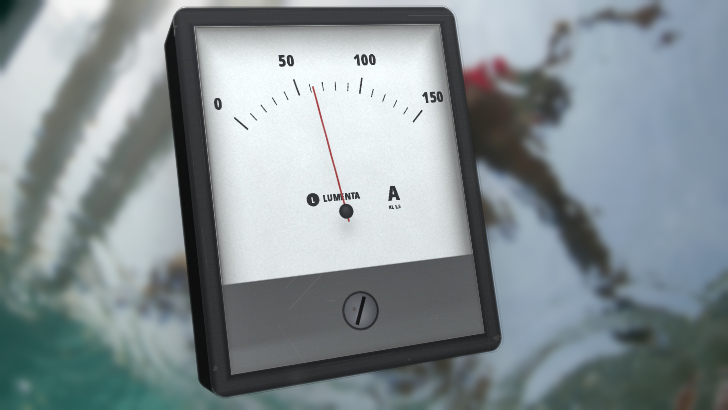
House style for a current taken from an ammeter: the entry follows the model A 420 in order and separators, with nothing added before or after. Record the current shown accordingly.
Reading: A 60
